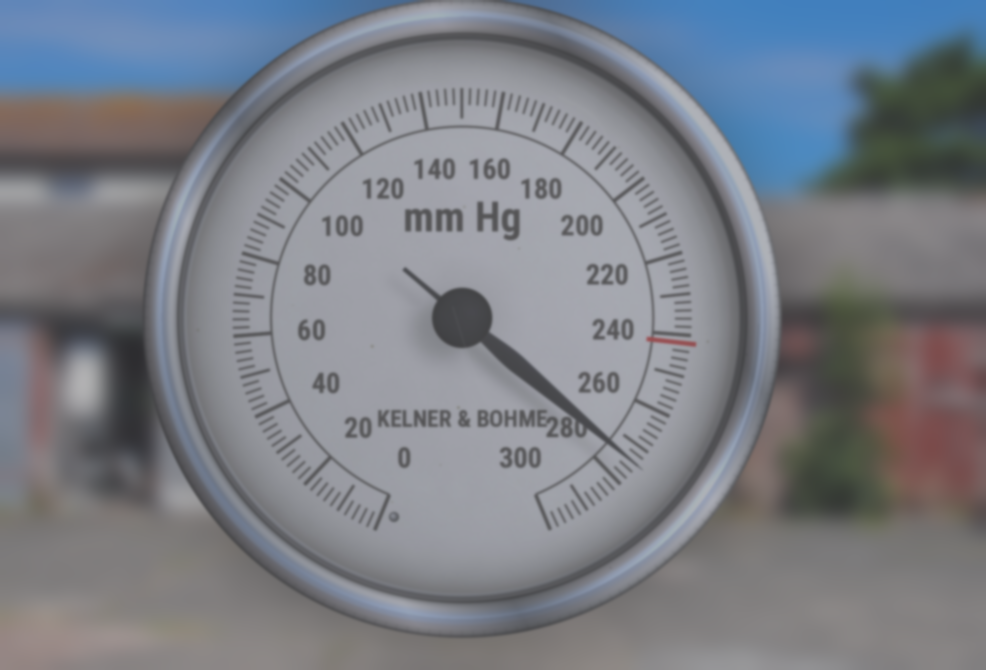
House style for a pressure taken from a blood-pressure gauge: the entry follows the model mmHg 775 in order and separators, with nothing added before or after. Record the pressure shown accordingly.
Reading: mmHg 274
